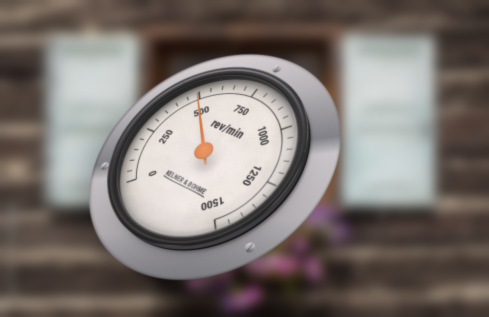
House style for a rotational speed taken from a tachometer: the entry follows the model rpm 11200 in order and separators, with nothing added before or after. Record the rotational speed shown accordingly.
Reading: rpm 500
